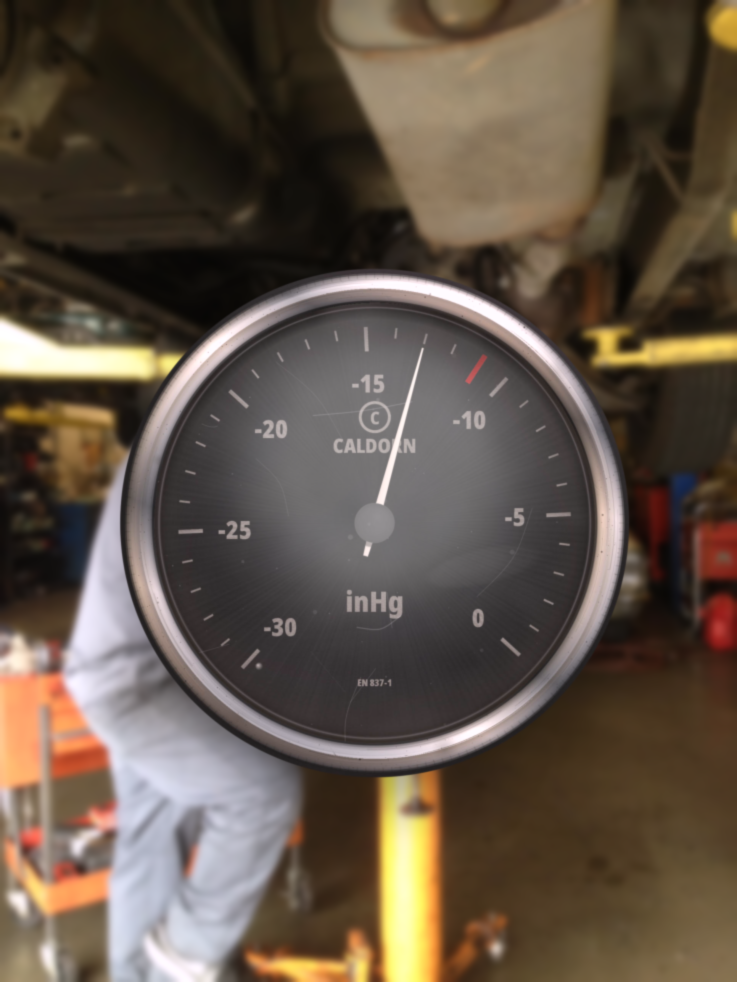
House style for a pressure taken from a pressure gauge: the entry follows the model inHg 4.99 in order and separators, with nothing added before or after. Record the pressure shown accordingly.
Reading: inHg -13
